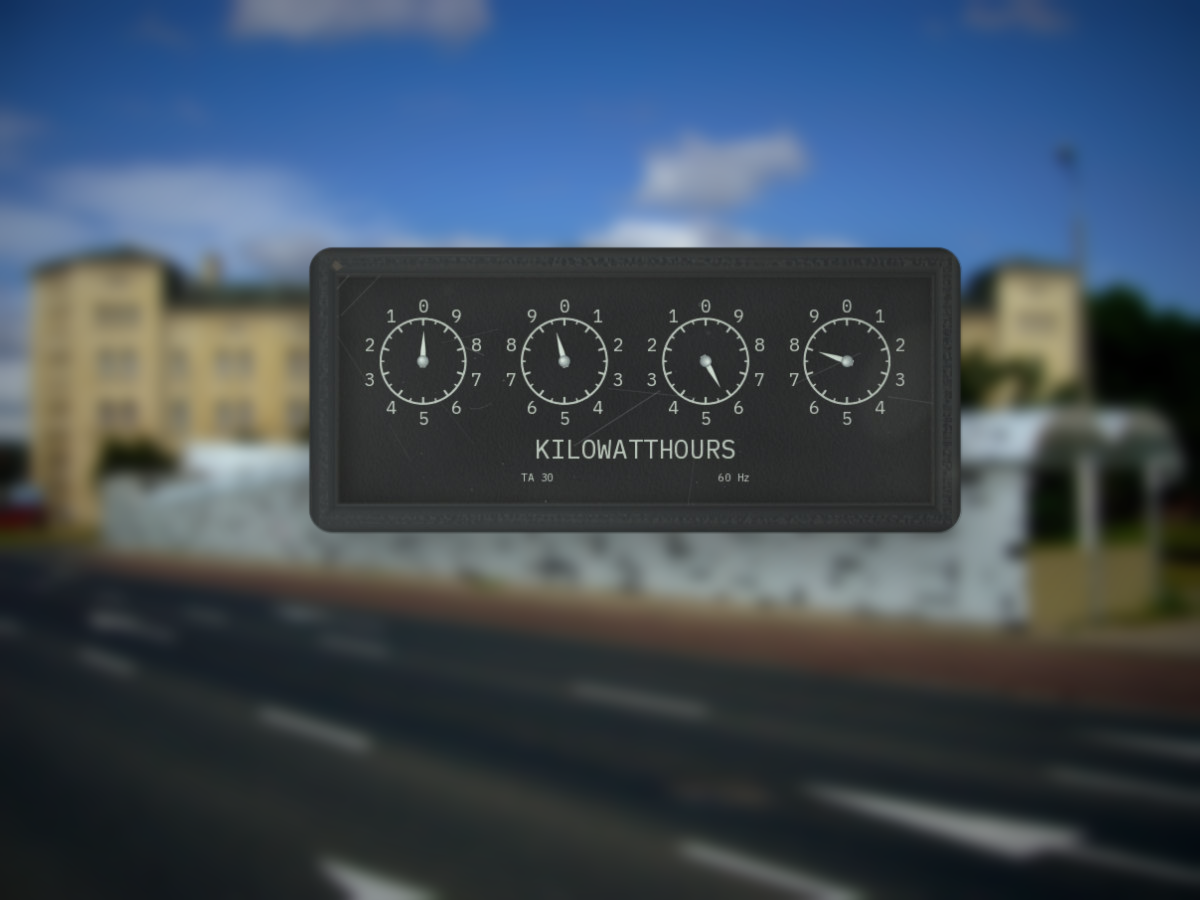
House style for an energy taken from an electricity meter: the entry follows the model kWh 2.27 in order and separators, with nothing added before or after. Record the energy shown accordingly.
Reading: kWh 9958
